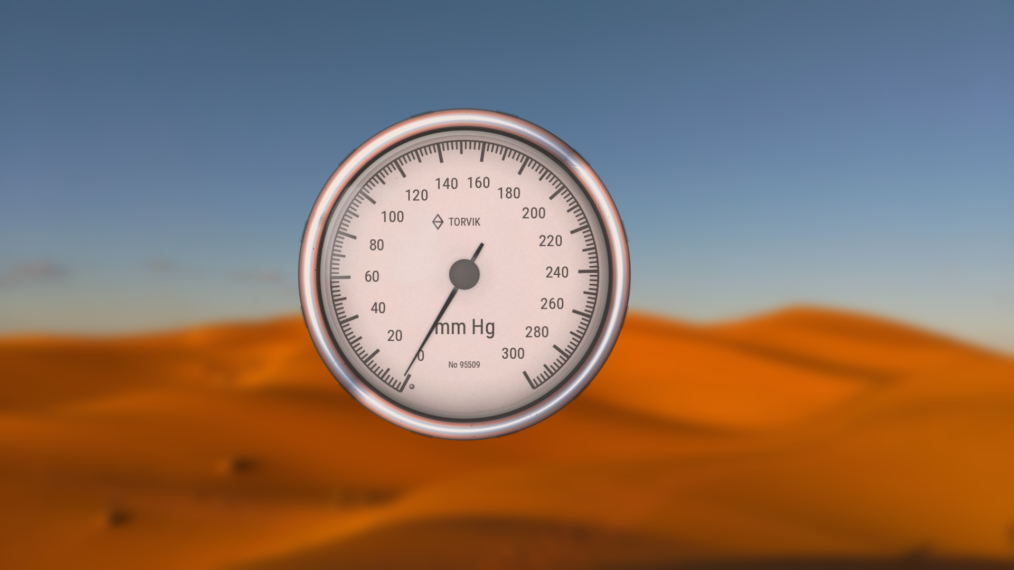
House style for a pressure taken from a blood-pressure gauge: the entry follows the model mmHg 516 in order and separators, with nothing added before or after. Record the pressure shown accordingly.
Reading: mmHg 2
